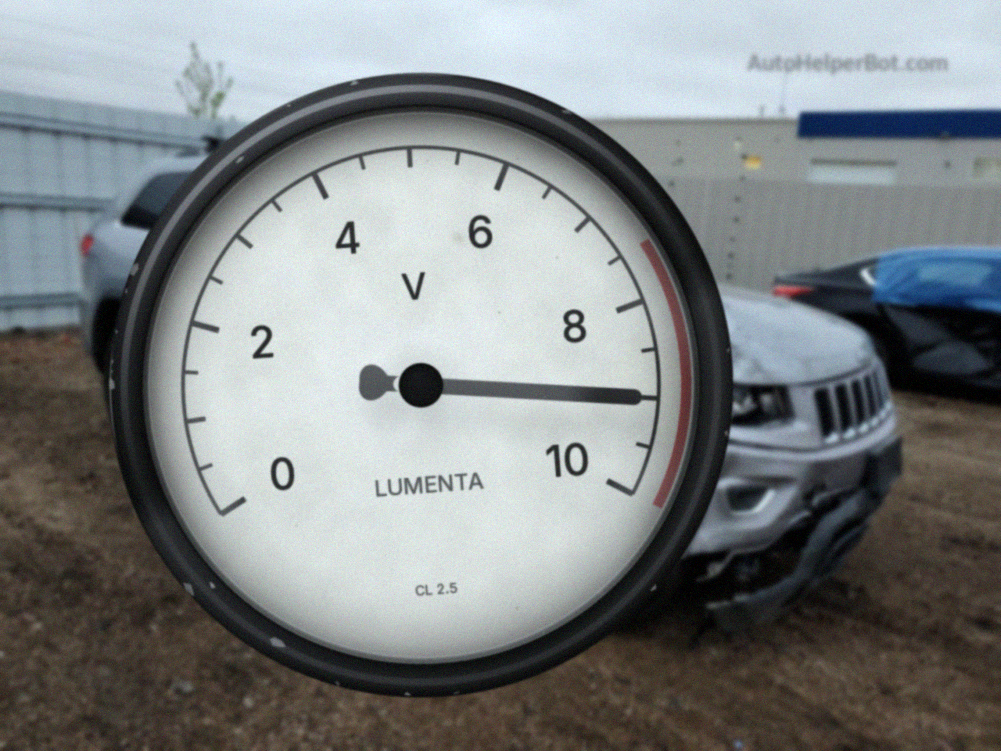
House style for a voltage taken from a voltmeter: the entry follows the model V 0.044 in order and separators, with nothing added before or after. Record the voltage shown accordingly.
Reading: V 9
